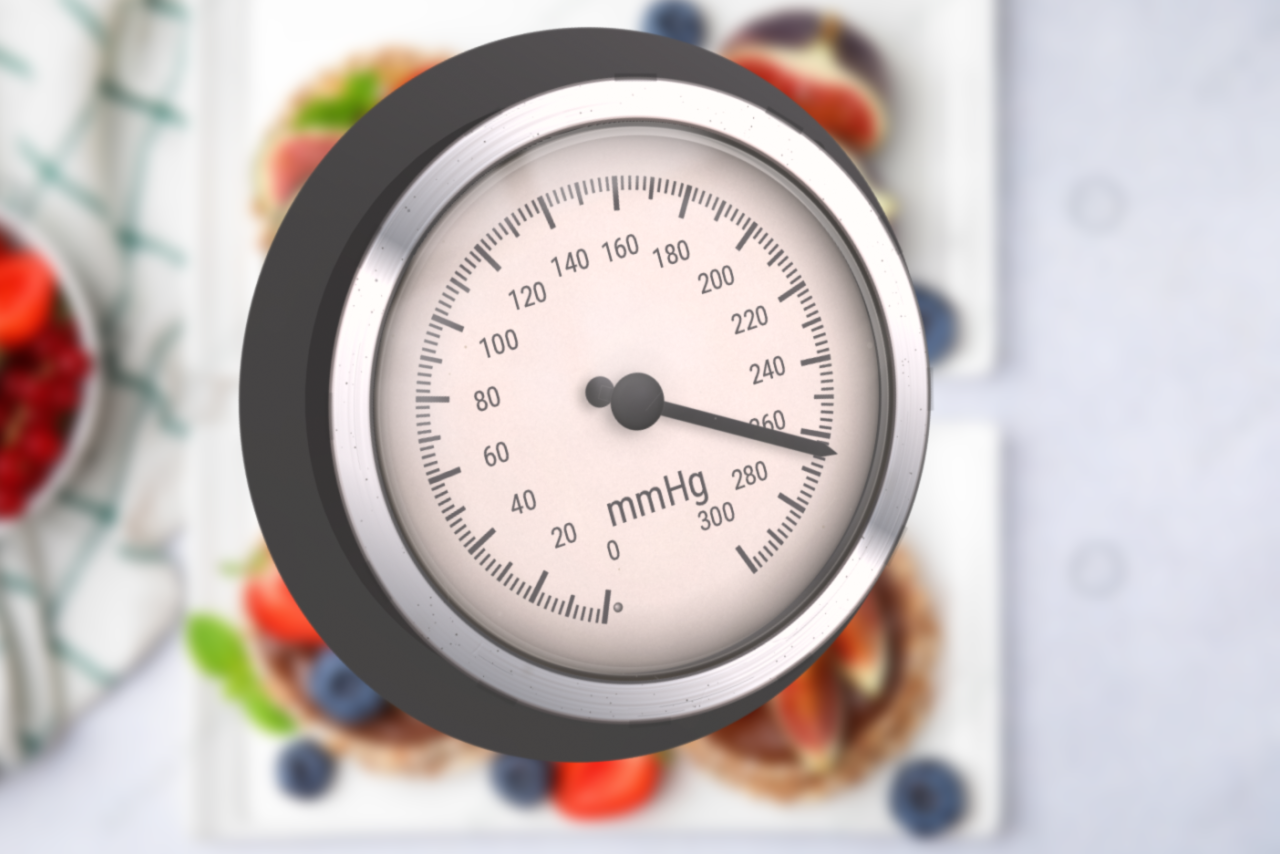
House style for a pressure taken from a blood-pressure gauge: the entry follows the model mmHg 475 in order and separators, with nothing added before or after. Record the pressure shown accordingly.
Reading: mmHg 264
